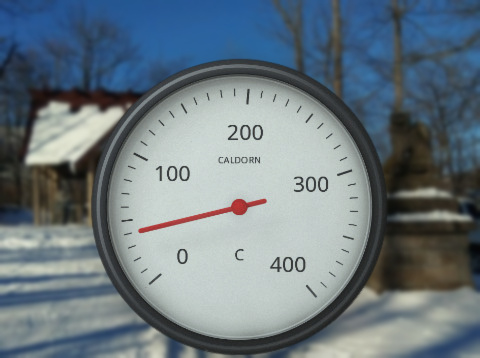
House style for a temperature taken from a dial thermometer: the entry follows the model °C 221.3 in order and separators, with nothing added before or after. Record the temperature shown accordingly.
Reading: °C 40
